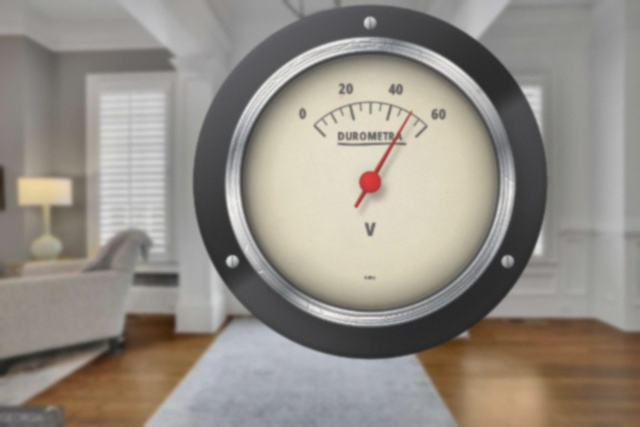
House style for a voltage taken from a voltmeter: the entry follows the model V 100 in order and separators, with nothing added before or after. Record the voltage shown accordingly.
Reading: V 50
